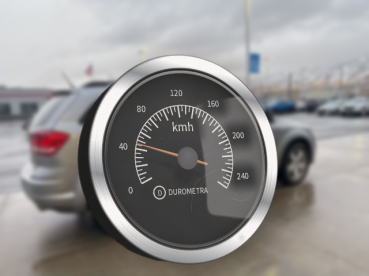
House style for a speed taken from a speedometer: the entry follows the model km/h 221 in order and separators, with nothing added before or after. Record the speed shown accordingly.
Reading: km/h 45
